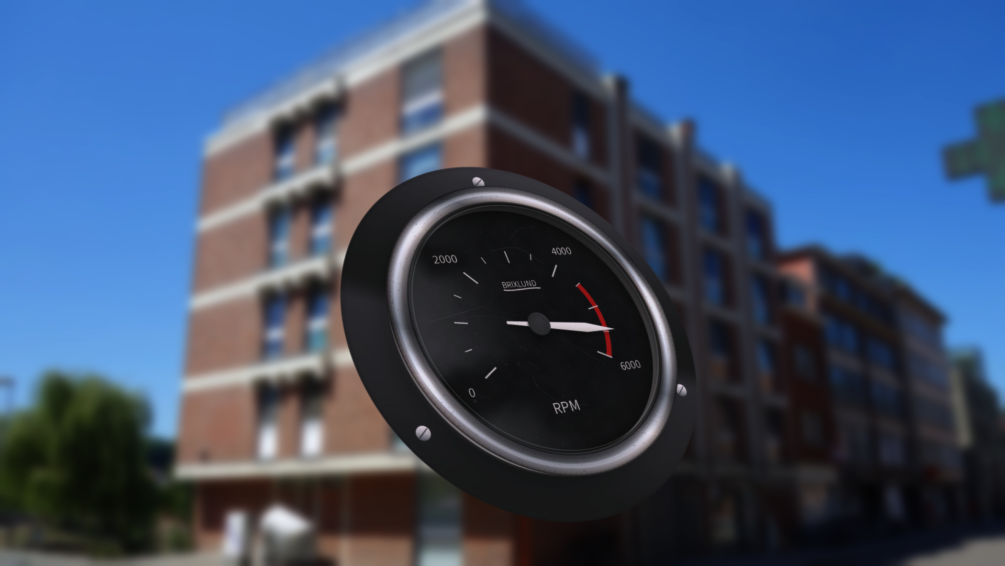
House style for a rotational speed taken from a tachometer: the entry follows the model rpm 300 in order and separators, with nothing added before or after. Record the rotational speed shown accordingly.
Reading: rpm 5500
